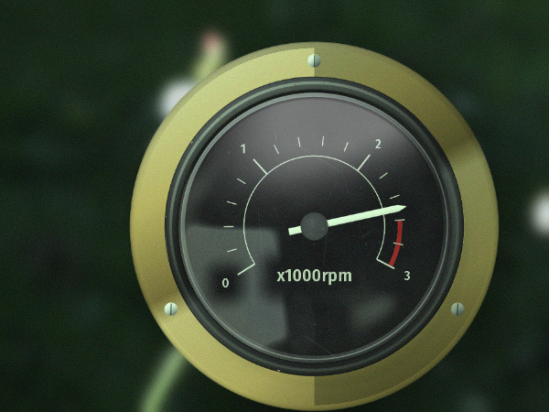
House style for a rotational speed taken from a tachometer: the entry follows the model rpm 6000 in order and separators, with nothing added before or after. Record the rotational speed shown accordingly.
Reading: rpm 2500
